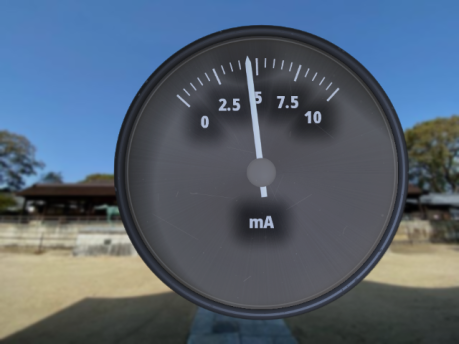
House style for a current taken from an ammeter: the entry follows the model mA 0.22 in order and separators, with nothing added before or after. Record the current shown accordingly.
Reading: mA 4.5
